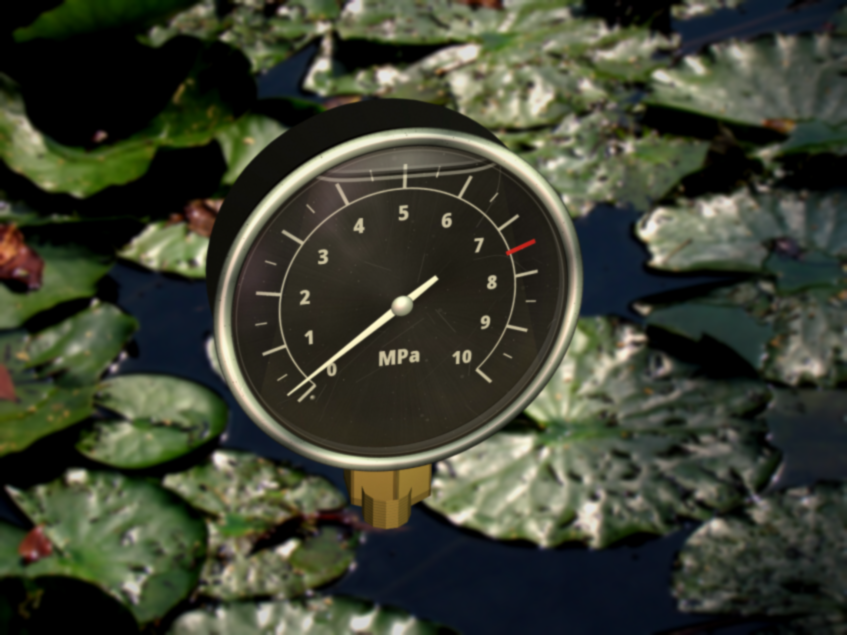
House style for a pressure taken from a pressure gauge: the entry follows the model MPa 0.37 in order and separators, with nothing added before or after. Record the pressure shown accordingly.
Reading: MPa 0.25
